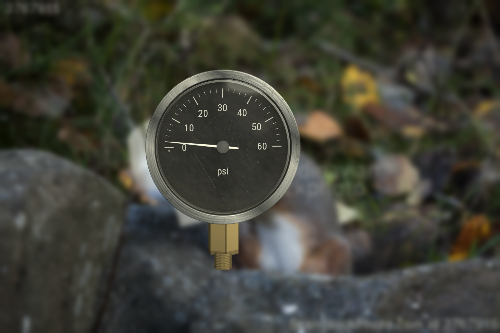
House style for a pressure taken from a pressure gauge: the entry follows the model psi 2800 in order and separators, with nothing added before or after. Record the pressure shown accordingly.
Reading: psi 2
